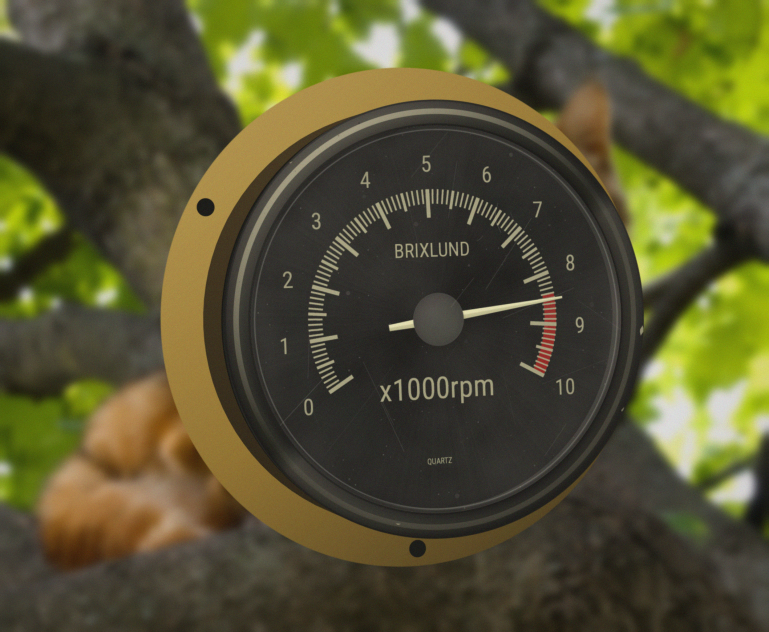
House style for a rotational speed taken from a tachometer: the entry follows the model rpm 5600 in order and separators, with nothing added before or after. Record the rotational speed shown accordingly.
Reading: rpm 8500
